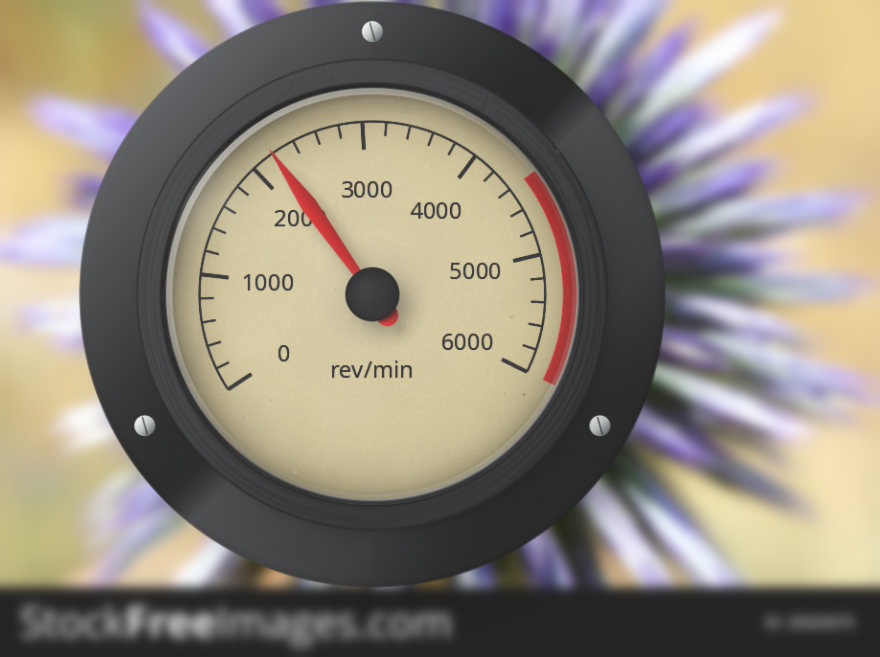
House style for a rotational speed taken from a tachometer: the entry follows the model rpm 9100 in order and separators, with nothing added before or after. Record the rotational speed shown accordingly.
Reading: rpm 2200
